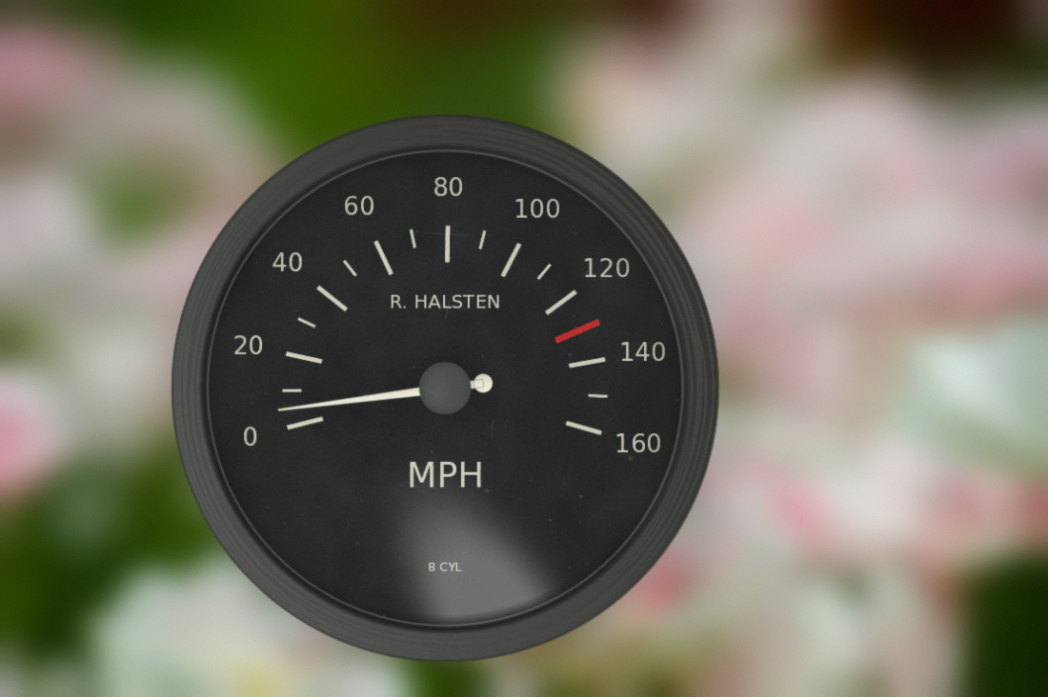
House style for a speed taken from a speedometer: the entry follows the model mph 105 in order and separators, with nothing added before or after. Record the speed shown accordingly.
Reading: mph 5
